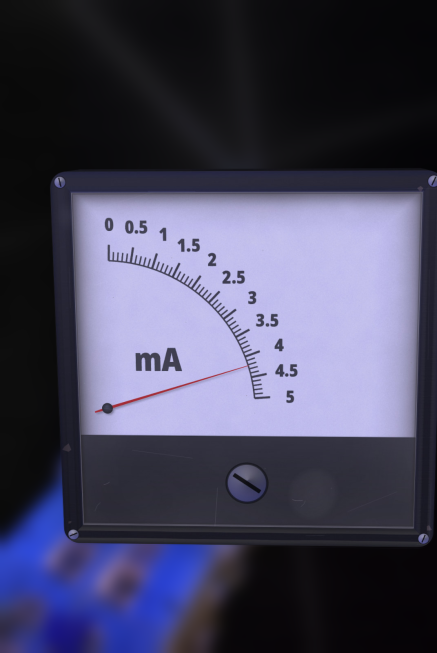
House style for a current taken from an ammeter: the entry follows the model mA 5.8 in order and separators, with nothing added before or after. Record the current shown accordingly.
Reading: mA 4.2
